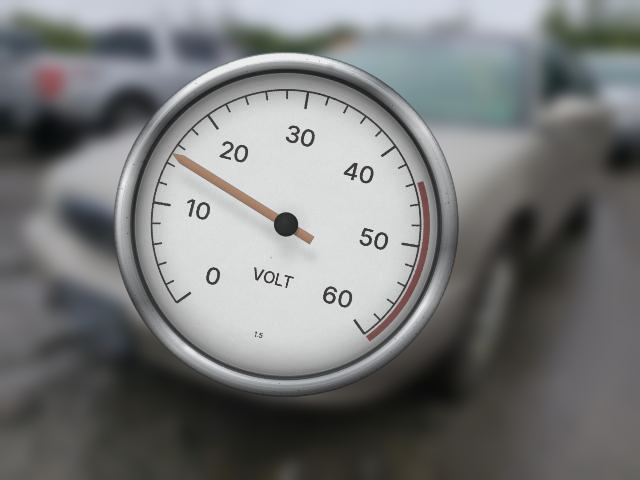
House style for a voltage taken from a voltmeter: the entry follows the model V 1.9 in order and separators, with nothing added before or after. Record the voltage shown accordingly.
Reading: V 15
